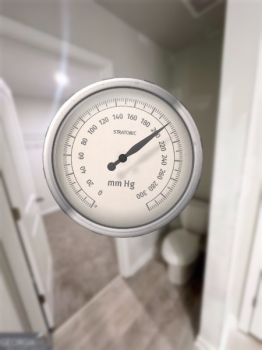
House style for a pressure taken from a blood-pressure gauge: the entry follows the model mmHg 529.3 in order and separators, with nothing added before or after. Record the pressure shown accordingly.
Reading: mmHg 200
